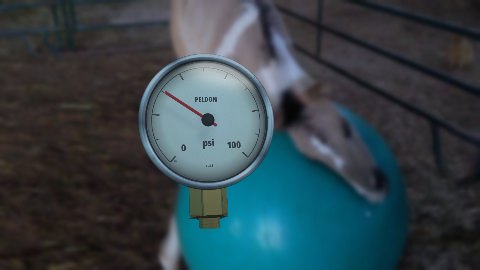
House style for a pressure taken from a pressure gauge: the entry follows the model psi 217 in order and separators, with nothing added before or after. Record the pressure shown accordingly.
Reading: psi 30
